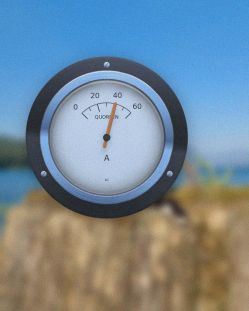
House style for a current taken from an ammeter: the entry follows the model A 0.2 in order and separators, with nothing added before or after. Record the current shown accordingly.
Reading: A 40
